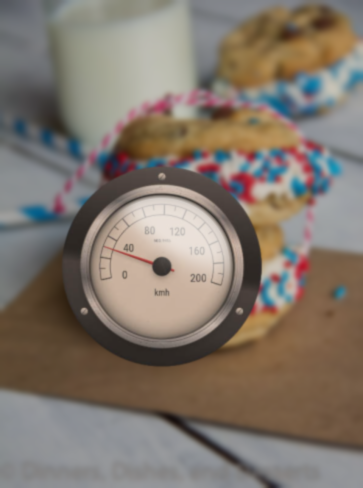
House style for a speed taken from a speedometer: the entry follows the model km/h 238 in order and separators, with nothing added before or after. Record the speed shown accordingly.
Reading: km/h 30
